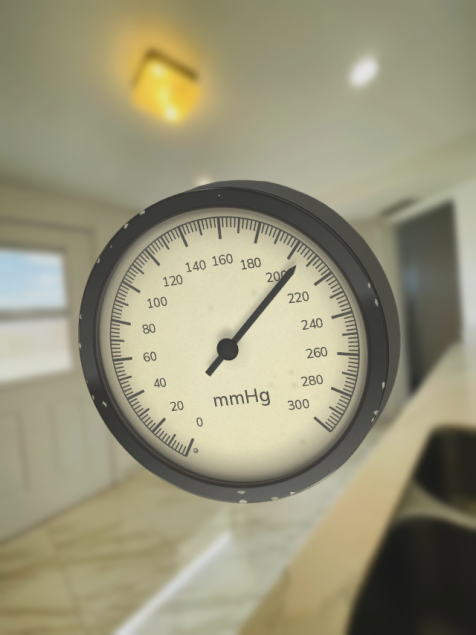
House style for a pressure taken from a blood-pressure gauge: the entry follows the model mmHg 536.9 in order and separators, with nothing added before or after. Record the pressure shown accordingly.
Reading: mmHg 206
